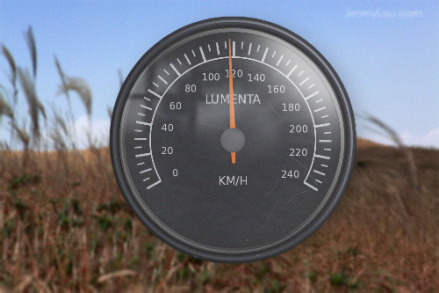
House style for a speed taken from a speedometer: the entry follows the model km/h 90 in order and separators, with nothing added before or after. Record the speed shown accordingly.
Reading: km/h 117.5
